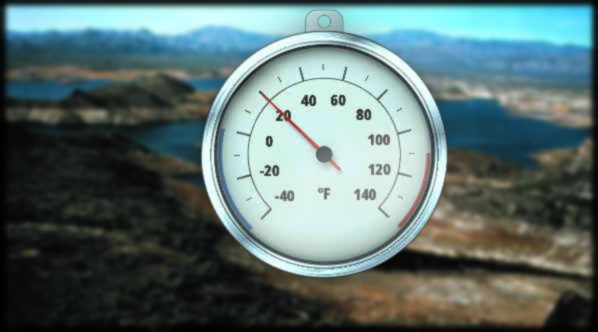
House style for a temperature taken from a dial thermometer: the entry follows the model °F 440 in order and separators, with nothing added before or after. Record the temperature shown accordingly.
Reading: °F 20
